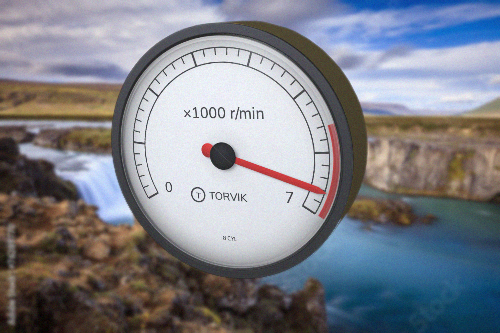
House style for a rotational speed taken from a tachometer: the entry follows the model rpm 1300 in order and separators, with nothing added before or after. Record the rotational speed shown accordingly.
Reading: rpm 6600
